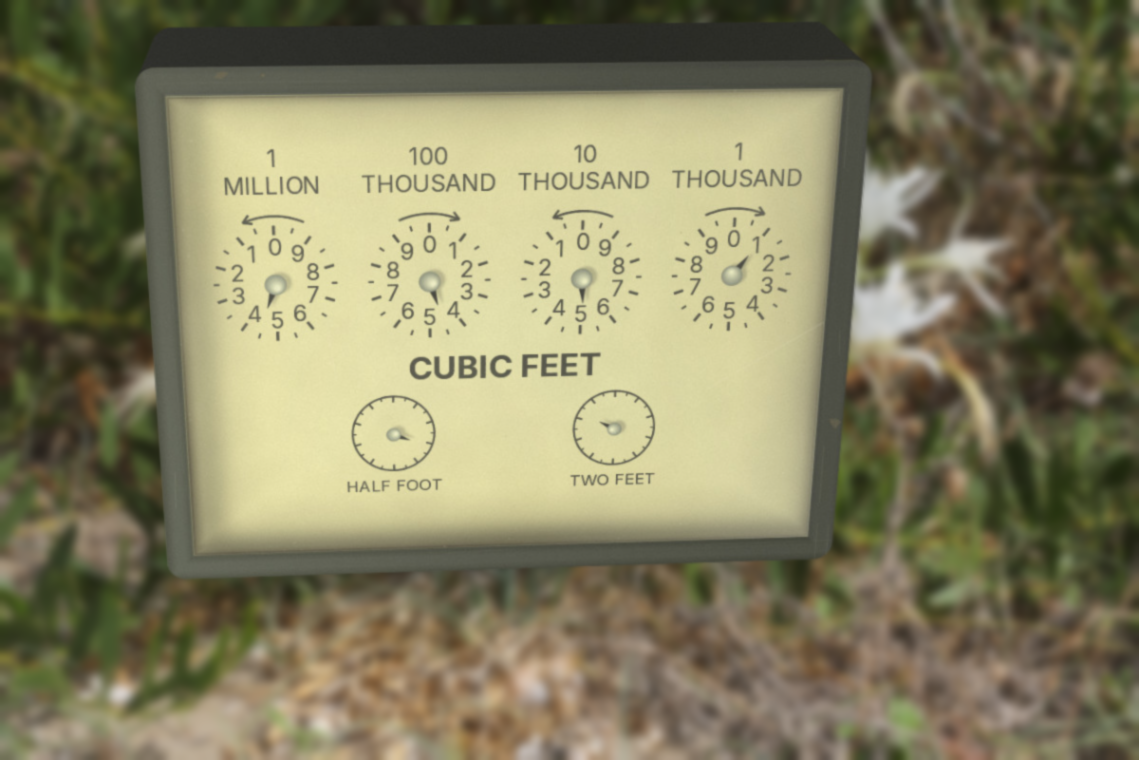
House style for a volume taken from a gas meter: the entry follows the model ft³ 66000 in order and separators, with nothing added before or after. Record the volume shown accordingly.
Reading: ft³ 445100
